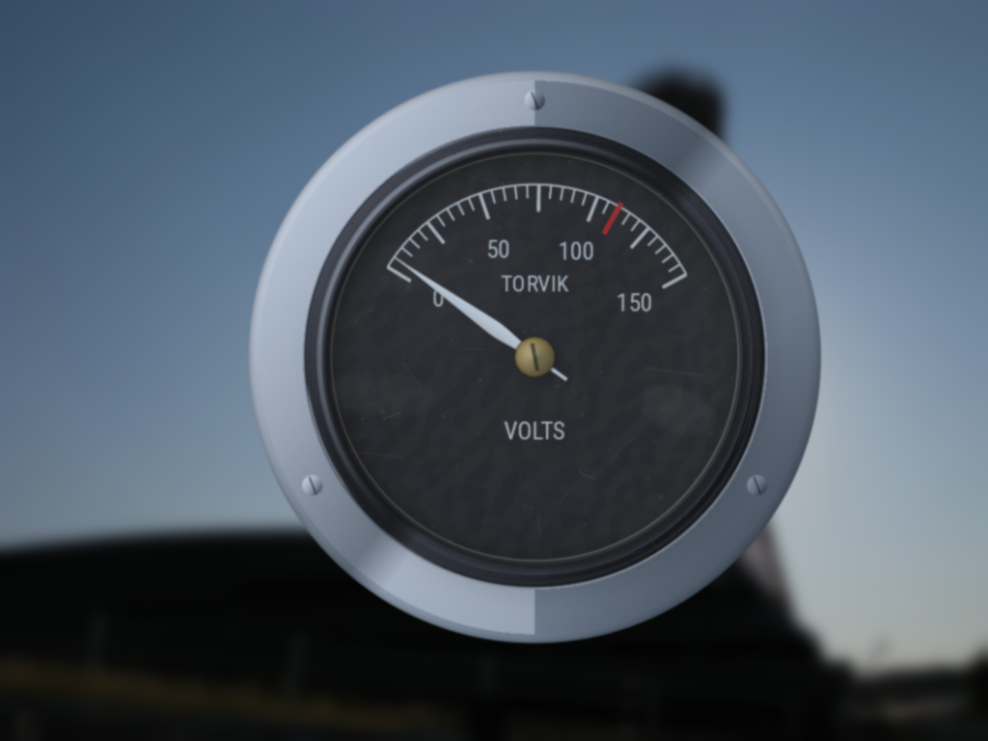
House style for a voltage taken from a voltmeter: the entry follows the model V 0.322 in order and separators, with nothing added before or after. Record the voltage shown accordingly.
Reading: V 5
